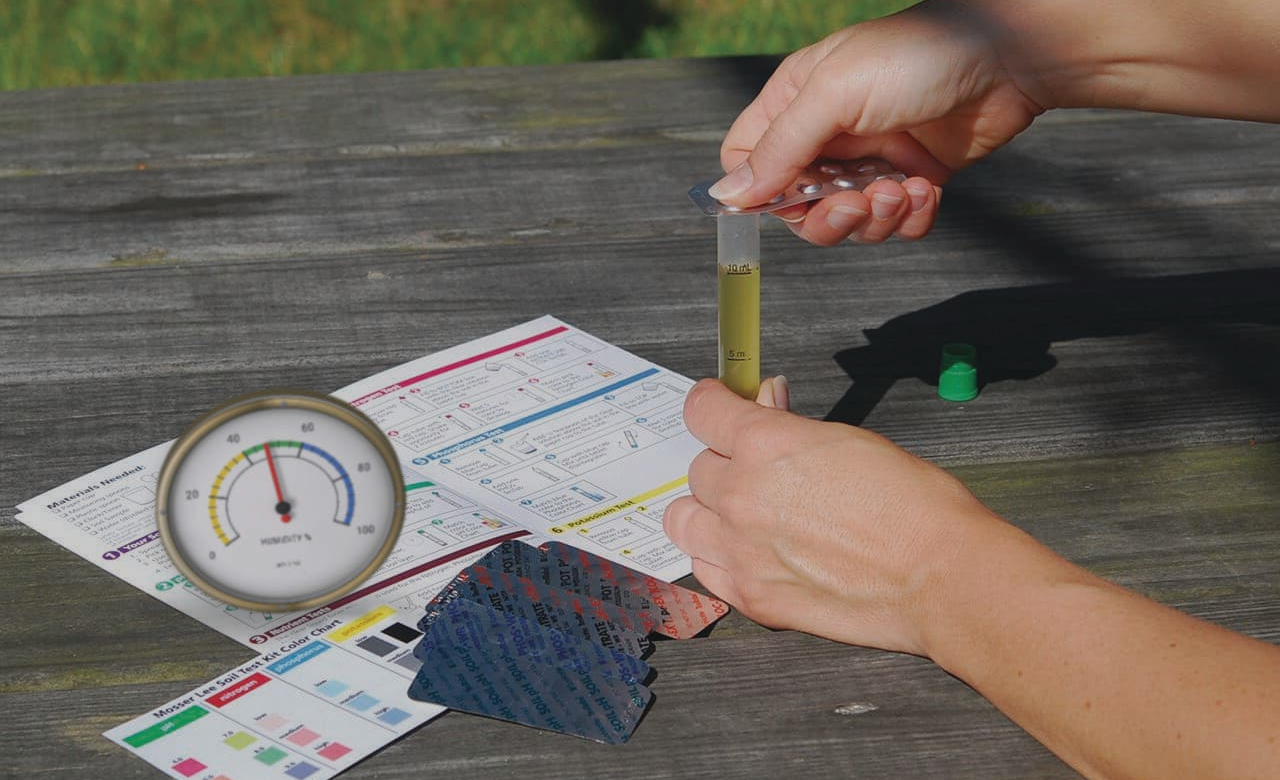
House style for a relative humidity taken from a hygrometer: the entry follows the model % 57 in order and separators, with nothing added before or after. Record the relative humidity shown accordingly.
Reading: % 48
